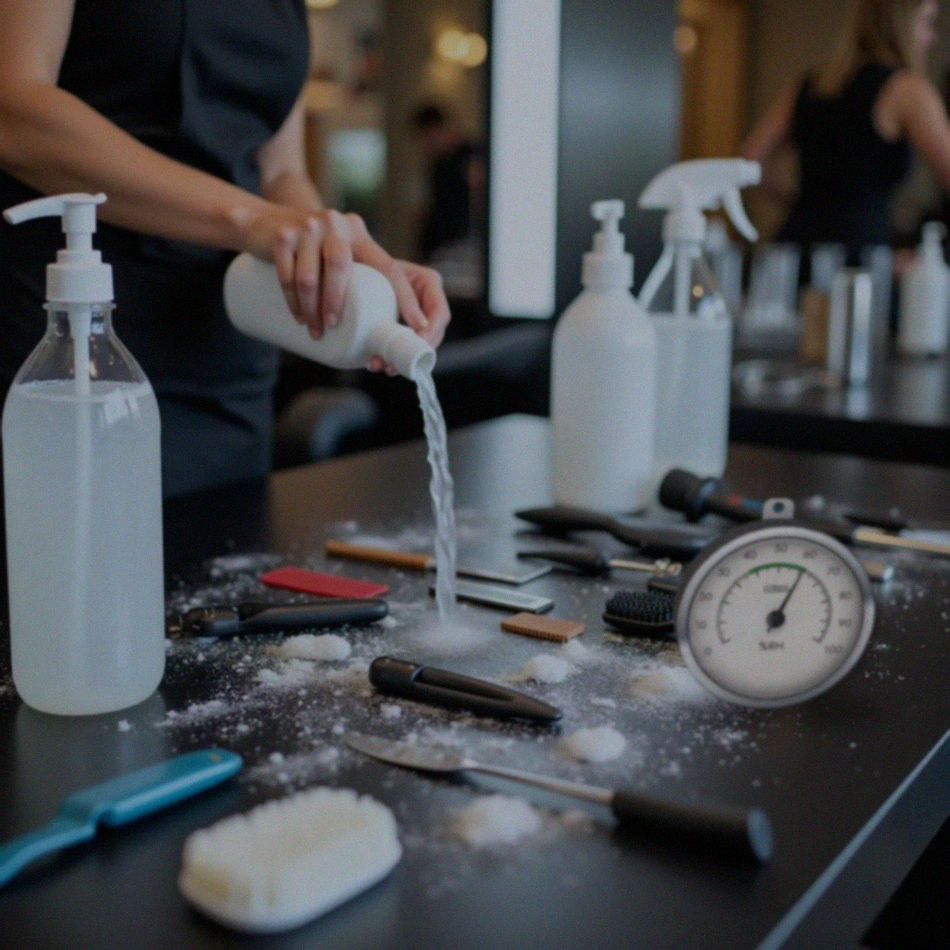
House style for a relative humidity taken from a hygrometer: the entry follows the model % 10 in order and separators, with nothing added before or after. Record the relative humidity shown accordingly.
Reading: % 60
